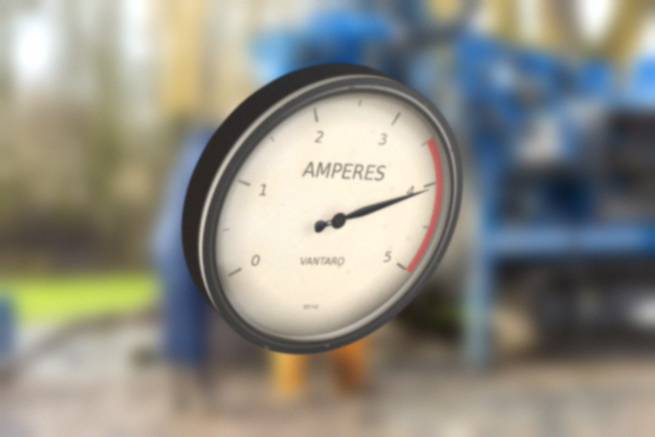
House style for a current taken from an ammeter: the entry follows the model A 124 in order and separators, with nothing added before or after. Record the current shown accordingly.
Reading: A 4
